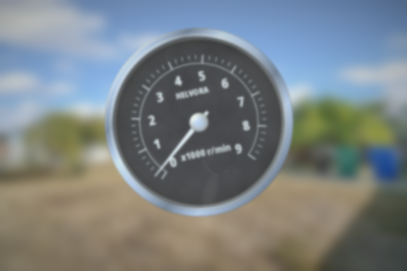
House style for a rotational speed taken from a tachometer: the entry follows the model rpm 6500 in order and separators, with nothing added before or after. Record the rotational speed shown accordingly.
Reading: rpm 200
